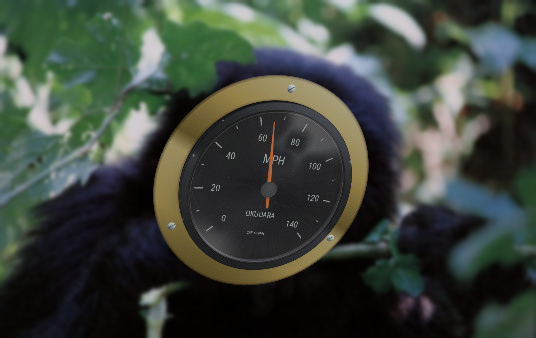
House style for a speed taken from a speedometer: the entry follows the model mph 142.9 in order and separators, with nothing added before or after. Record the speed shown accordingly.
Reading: mph 65
